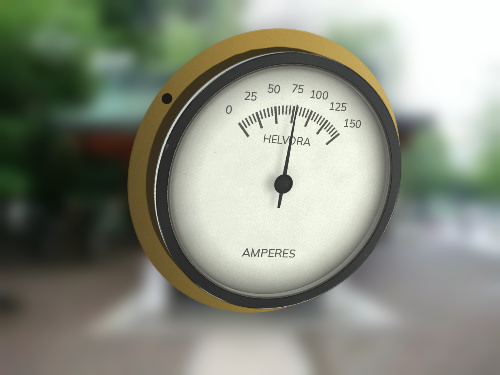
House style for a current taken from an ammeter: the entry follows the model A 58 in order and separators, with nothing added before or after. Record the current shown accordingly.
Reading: A 75
